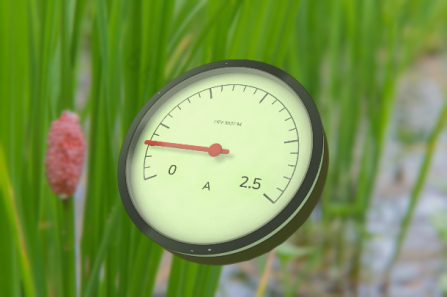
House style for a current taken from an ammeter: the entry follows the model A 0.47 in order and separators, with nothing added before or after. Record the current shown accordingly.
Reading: A 0.3
